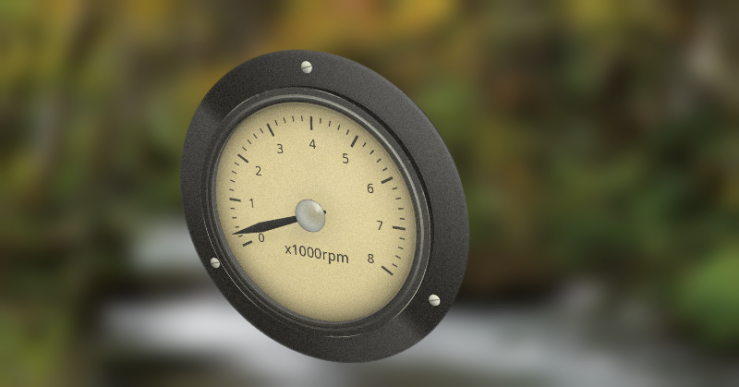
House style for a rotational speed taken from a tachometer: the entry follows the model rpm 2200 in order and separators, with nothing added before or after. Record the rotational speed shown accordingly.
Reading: rpm 300
